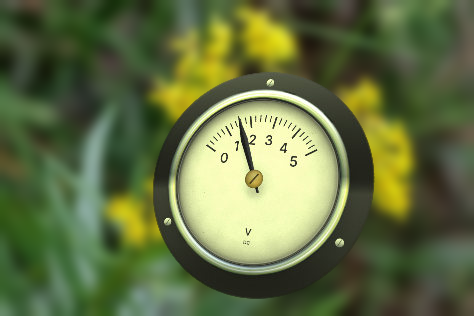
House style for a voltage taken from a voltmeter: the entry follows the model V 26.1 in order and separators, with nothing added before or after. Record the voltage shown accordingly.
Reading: V 1.6
